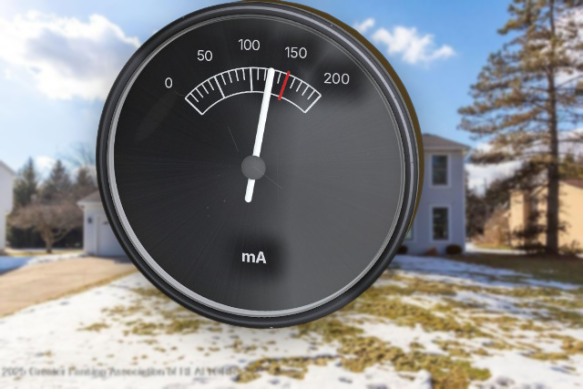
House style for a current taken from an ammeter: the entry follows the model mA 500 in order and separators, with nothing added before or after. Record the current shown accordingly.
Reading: mA 130
